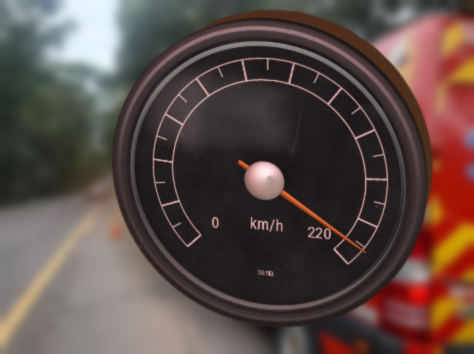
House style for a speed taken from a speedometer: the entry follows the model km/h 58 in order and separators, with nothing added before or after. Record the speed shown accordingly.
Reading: km/h 210
